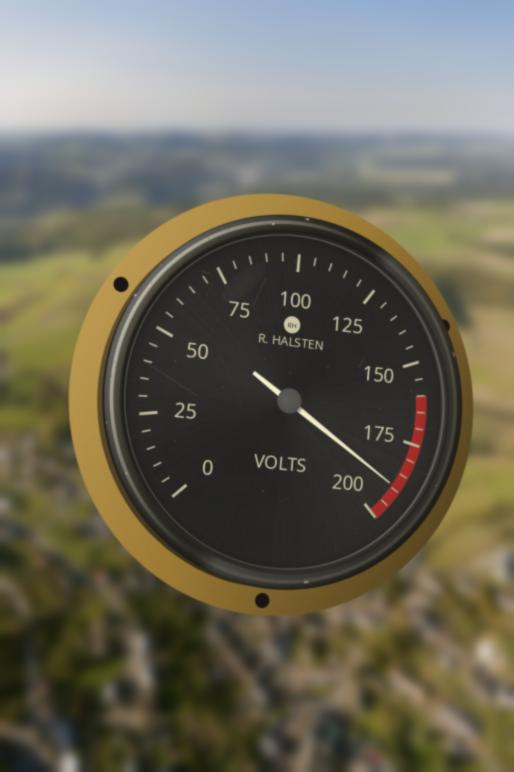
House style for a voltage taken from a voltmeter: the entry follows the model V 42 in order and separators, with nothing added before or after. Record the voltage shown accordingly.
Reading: V 190
